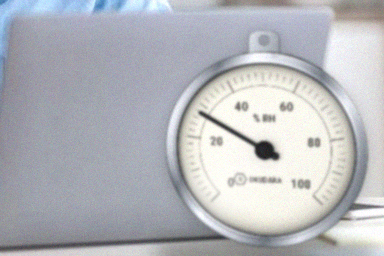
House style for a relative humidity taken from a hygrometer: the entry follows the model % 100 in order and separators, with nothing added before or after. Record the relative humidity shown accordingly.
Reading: % 28
